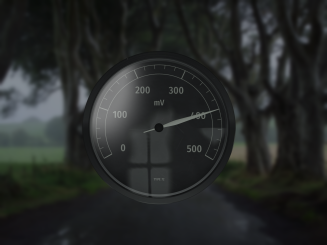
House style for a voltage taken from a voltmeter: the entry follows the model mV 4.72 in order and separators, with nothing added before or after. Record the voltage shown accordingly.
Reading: mV 400
